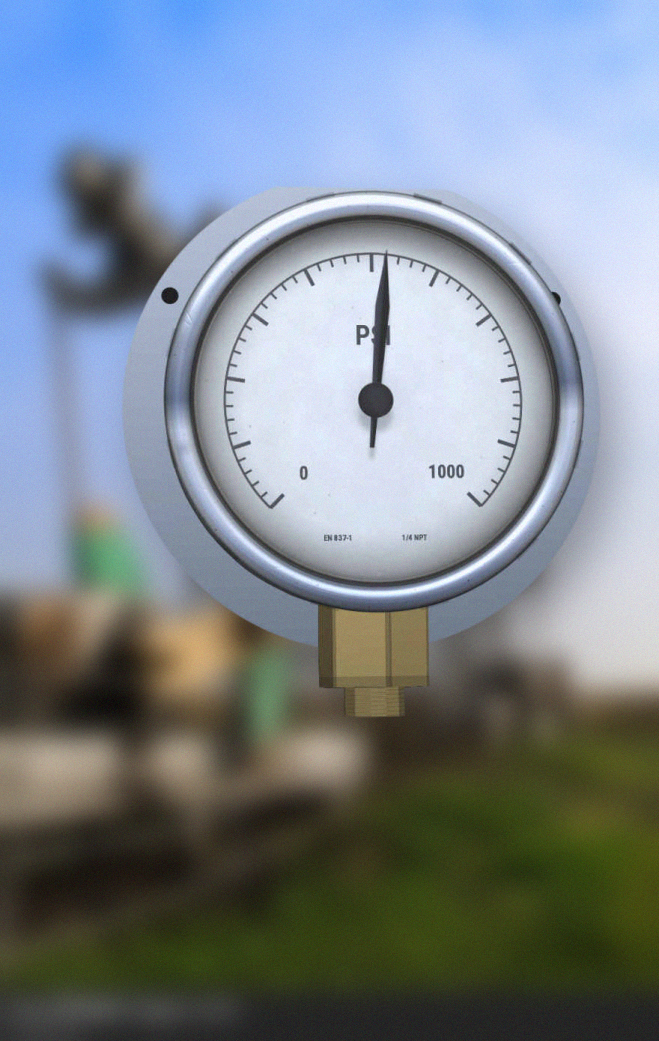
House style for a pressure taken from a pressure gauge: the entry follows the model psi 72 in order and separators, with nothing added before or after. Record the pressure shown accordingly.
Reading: psi 520
